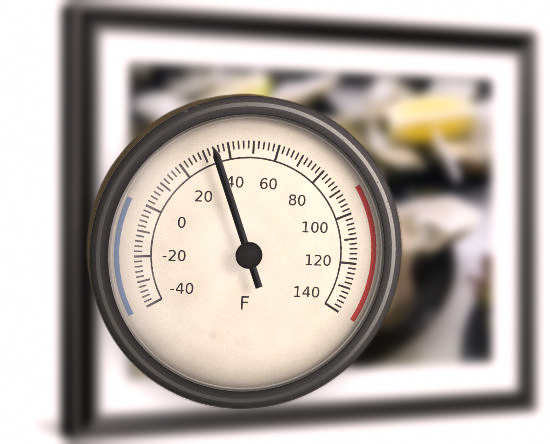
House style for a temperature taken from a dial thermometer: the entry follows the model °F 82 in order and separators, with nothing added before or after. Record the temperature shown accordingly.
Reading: °F 34
